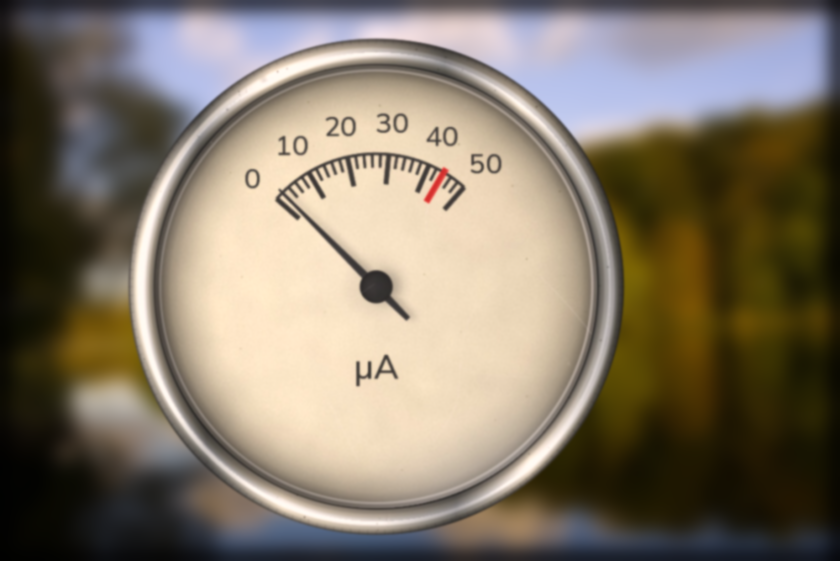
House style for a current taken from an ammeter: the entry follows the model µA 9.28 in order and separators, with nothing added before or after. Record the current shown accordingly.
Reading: µA 2
